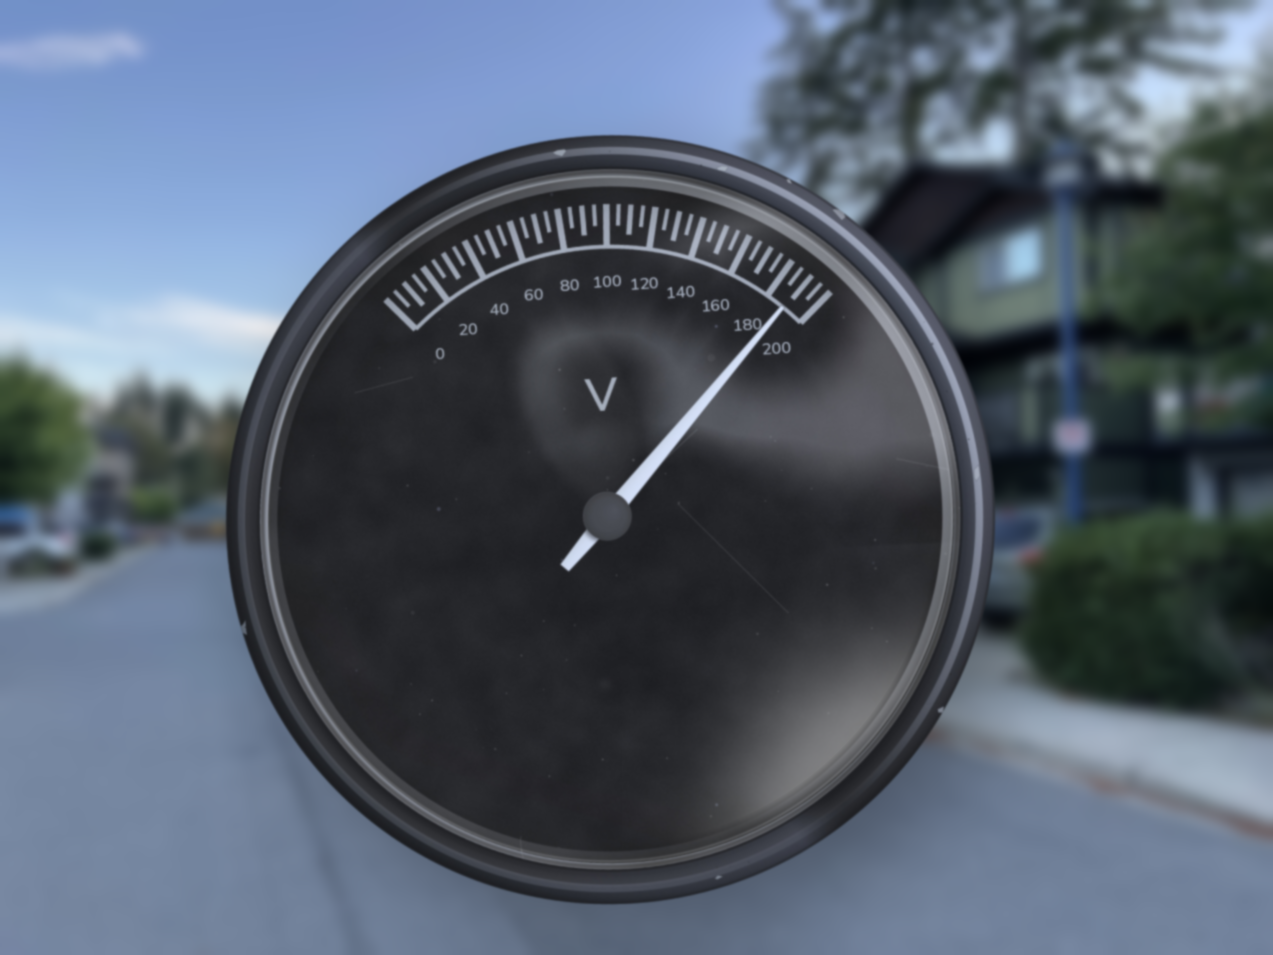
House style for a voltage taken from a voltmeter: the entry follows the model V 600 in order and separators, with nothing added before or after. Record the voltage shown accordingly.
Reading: V 190
